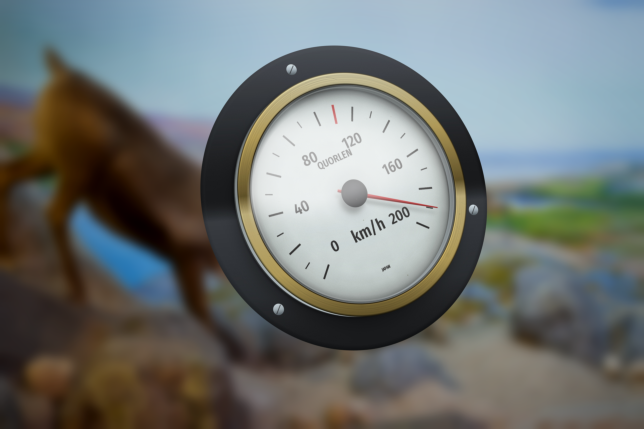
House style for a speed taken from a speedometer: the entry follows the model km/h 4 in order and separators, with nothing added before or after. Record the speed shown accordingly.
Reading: km/h 190
